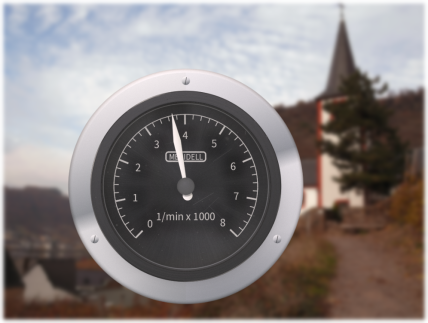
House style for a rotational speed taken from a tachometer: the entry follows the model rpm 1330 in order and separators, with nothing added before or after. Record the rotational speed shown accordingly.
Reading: rpm 3700
